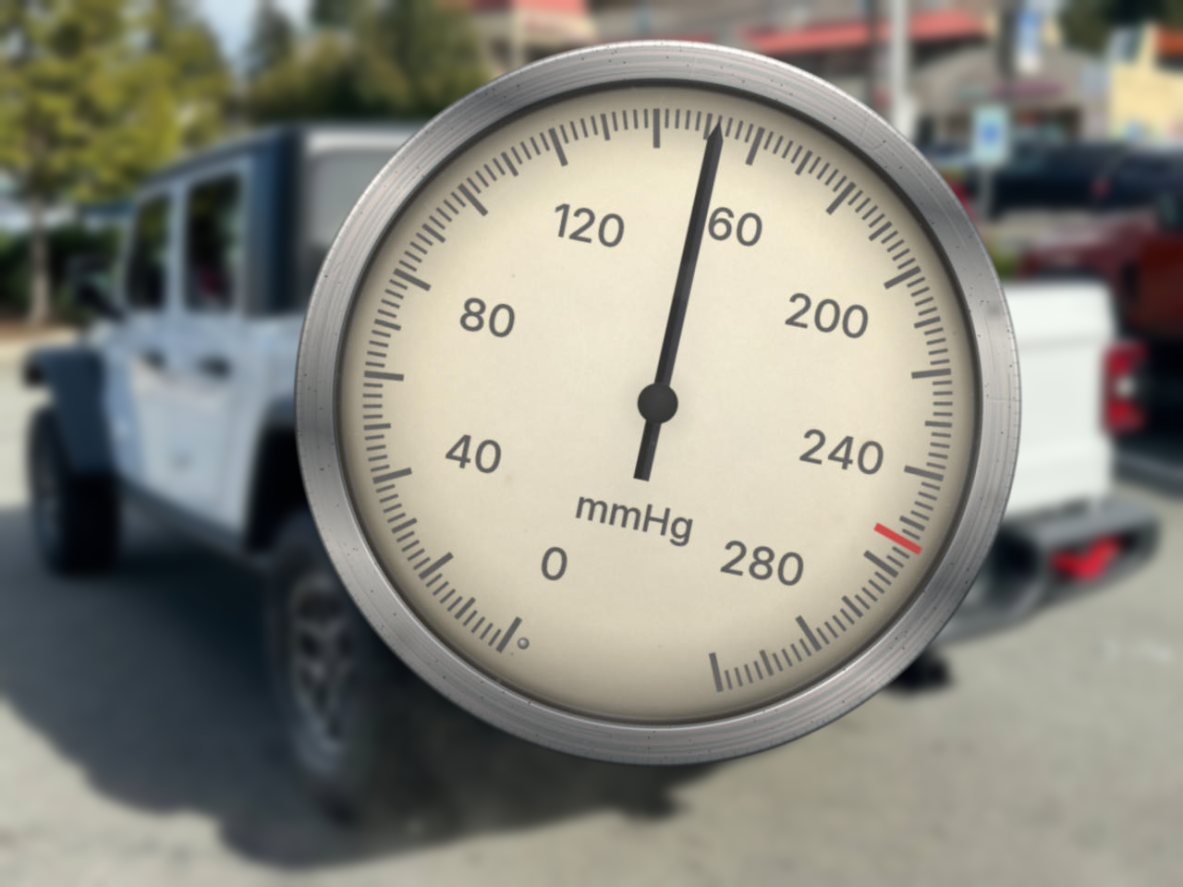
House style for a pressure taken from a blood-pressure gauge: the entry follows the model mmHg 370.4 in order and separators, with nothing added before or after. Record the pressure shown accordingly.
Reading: mmHg 152
